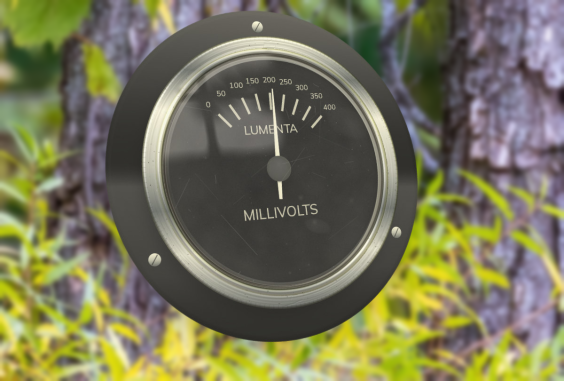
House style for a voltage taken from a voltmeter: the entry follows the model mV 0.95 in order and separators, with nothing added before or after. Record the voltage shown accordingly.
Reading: mV 200
